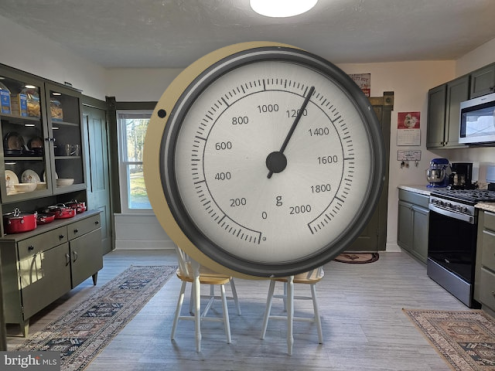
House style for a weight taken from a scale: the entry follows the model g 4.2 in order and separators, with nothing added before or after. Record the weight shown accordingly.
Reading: g 1220
